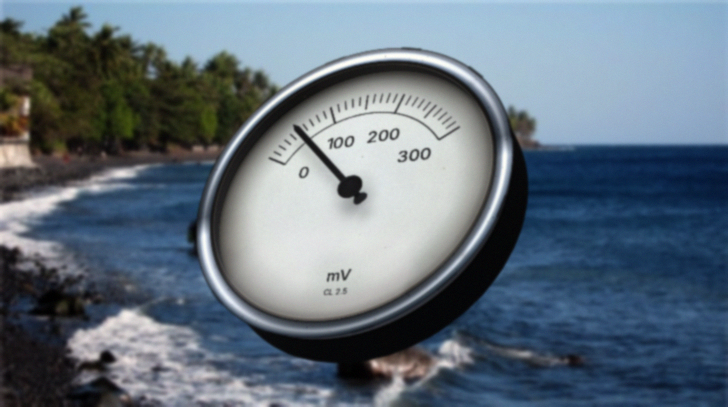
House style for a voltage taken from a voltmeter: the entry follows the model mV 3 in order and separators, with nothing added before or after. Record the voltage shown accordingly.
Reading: mV 50
